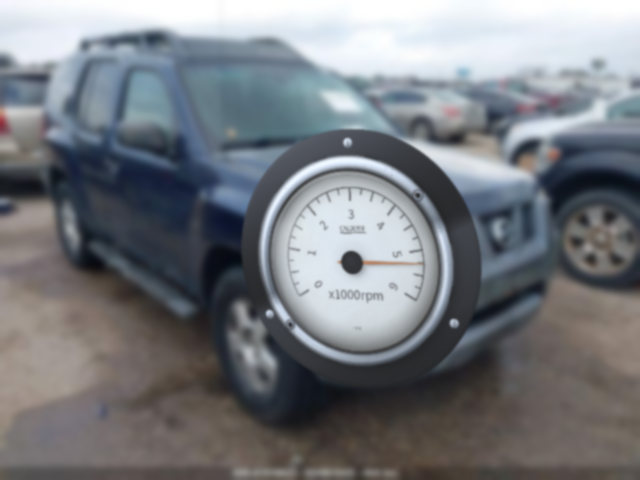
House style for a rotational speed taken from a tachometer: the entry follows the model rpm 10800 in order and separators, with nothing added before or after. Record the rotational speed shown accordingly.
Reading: rpm 5250
